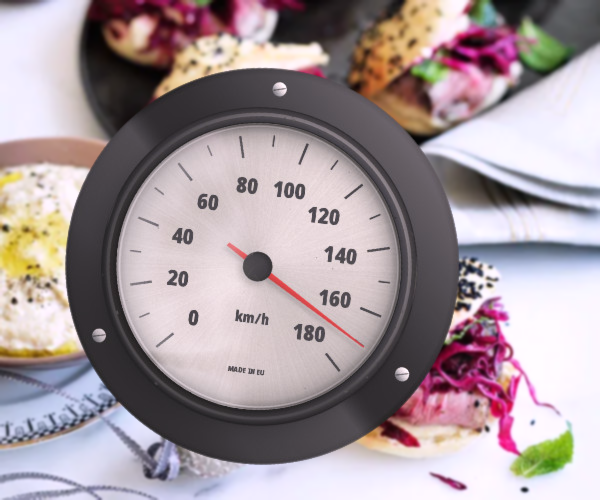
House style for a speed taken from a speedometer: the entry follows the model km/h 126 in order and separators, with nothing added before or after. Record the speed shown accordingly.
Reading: km/h 170
